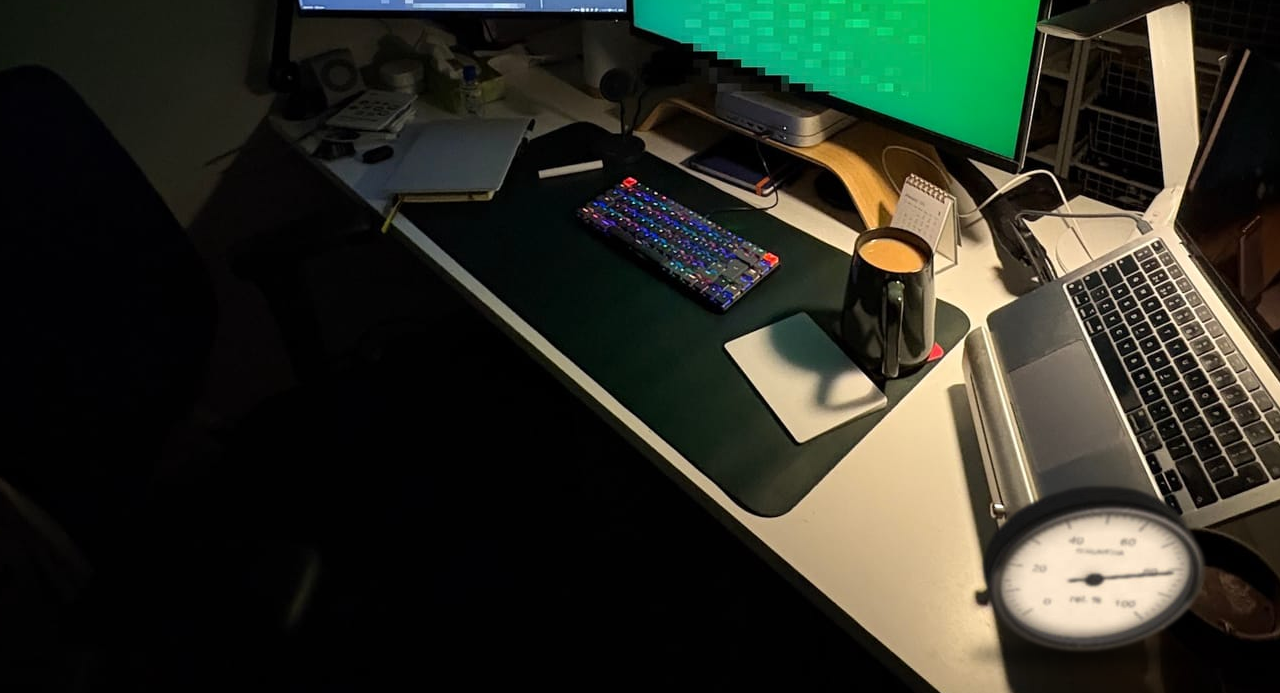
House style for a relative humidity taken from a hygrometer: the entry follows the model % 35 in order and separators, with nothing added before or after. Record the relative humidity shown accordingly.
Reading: % 80
